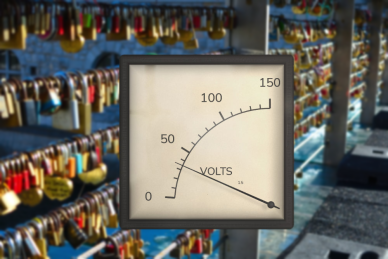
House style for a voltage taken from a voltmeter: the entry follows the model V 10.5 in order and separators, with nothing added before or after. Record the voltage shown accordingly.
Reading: V 35
